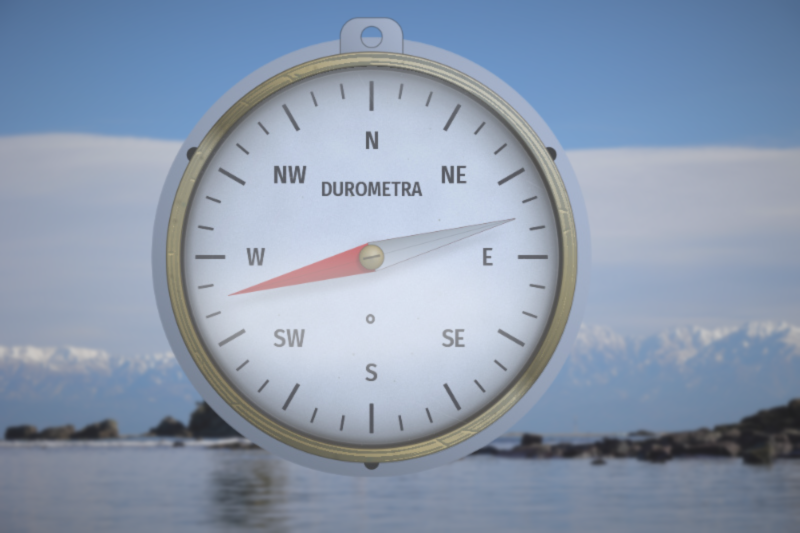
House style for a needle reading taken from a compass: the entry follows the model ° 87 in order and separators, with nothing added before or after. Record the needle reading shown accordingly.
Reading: ° 255
